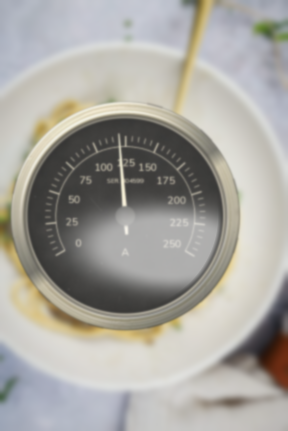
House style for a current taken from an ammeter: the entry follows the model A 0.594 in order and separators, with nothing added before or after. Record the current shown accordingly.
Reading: A 120
